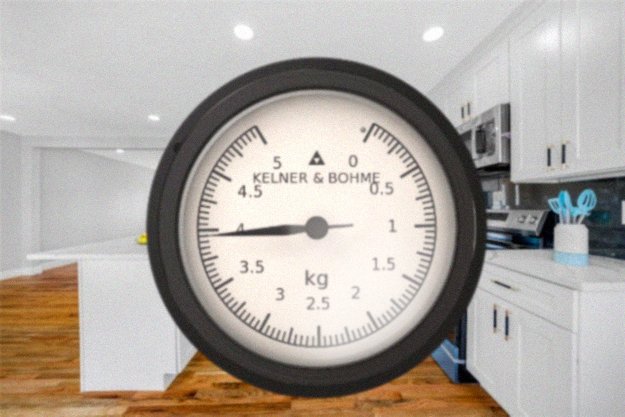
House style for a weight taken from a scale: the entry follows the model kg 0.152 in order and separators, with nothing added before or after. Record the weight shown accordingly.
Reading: kg 3.95
